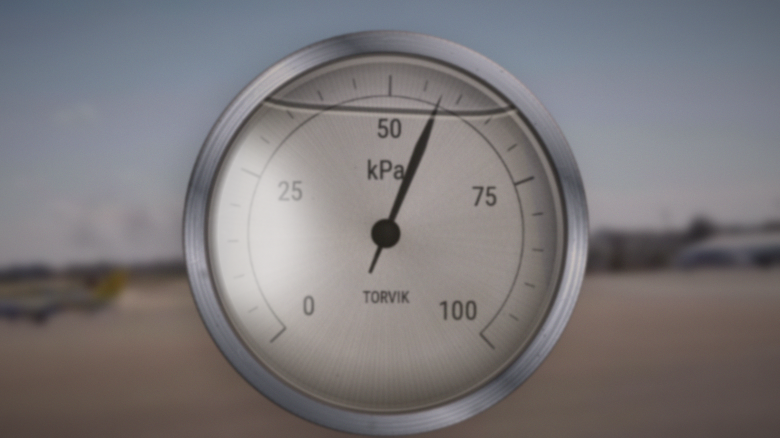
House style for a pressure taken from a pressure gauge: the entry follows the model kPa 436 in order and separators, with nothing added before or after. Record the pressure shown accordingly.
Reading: kPa 57.5
